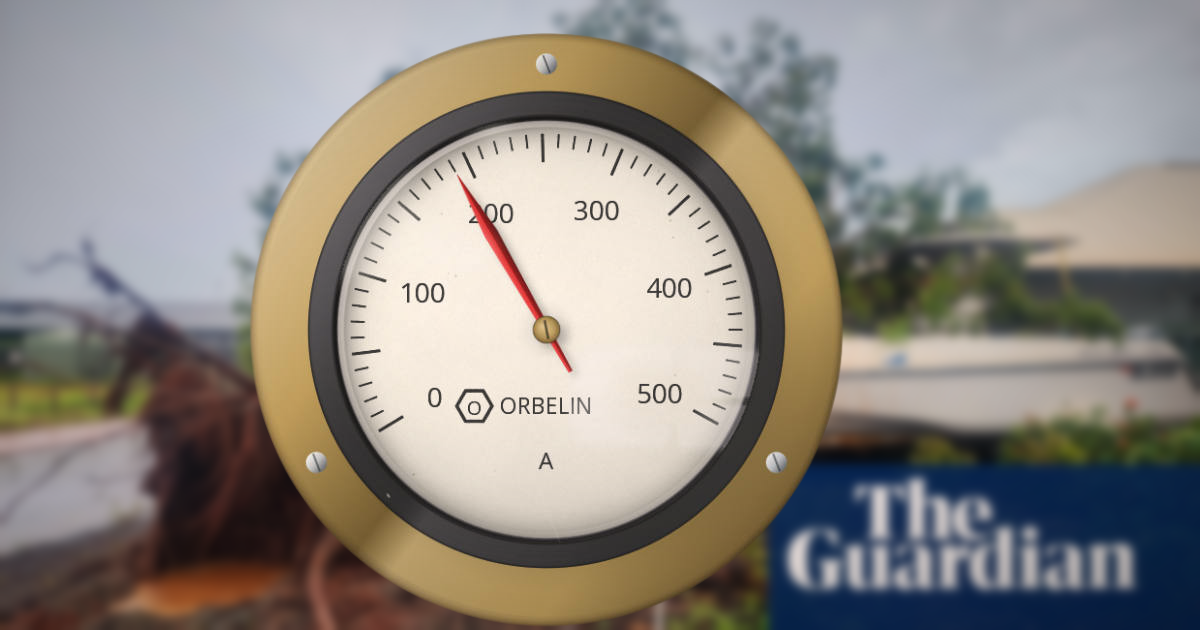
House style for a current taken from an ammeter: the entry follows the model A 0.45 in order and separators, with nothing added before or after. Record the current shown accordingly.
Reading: A 190
